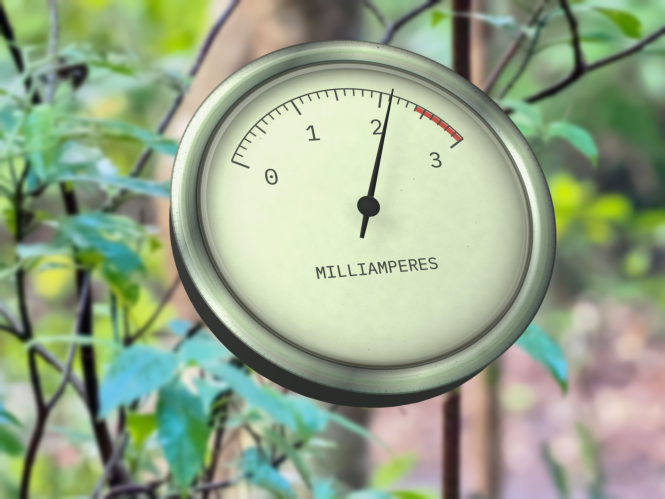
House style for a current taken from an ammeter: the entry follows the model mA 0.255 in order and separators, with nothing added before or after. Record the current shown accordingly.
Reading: mA 2.1
